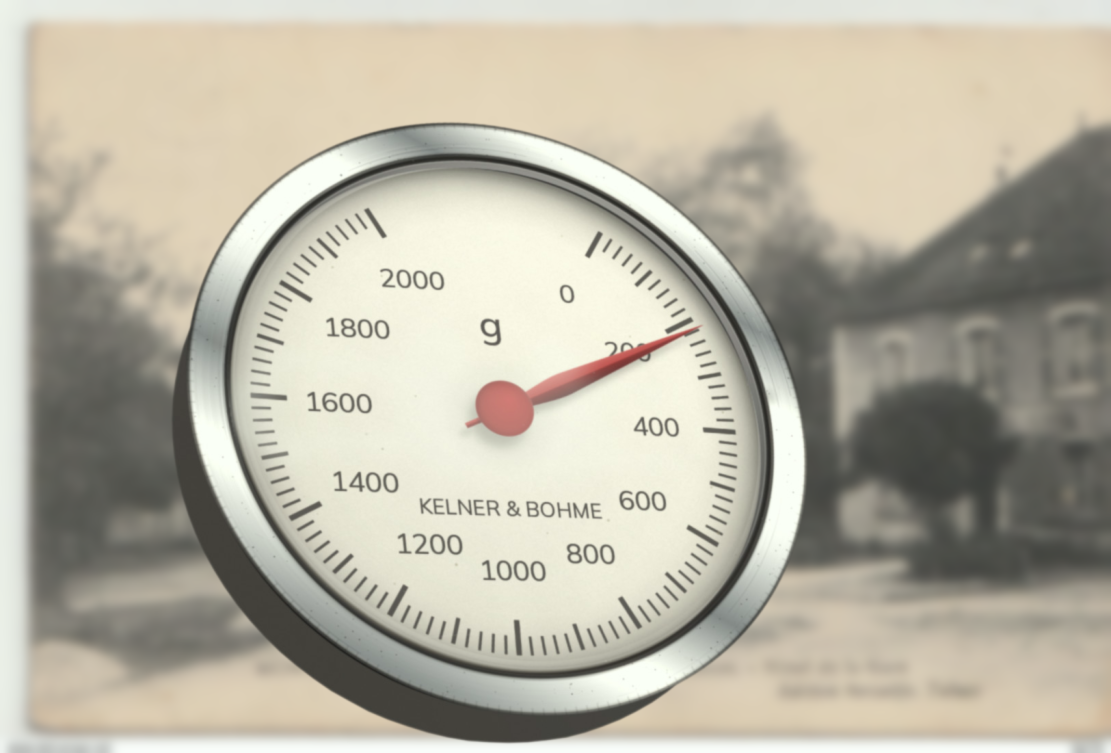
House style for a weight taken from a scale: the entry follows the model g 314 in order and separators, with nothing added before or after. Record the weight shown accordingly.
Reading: g 220
